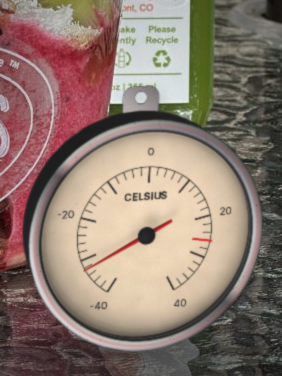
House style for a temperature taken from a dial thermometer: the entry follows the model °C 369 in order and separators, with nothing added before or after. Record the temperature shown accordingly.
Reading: °C -32
